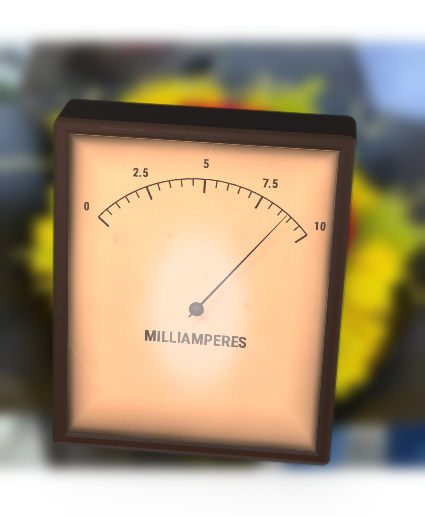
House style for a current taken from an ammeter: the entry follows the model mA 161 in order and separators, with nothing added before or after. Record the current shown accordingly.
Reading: mA 8.75
